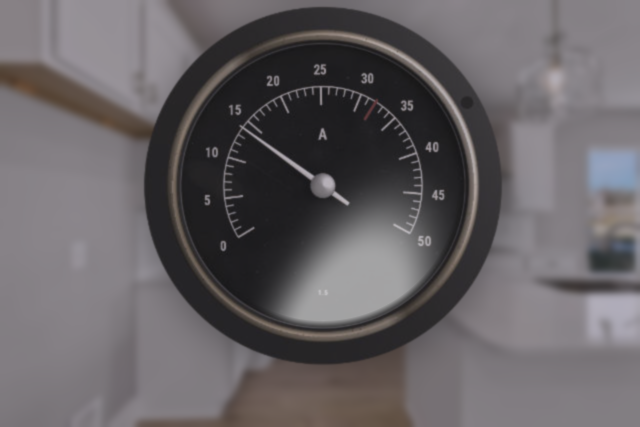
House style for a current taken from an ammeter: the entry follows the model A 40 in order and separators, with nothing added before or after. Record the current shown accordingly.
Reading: A 14
